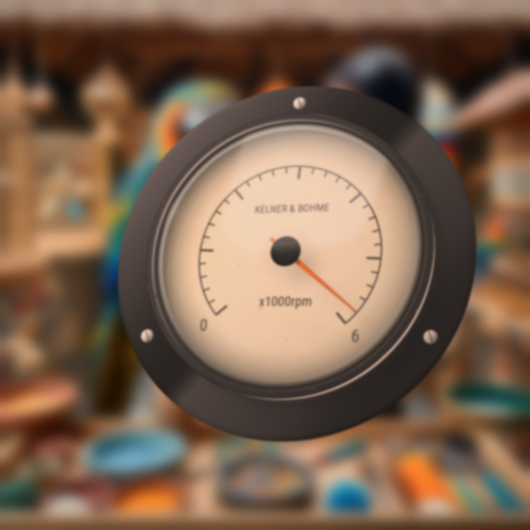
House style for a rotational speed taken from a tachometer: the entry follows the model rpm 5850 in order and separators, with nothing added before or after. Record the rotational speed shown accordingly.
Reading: rpm 5800
